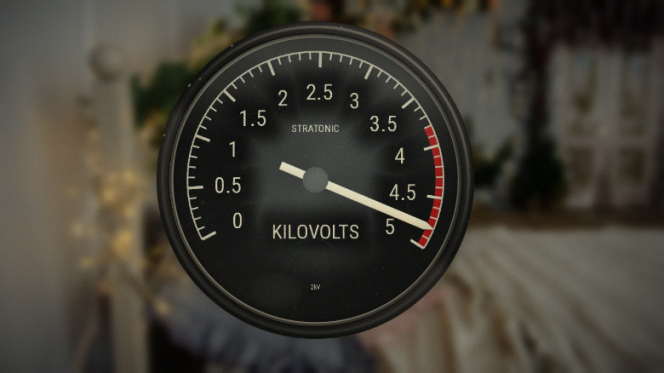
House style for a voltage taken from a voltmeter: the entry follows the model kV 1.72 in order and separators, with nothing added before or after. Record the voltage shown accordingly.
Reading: kV 4.8
